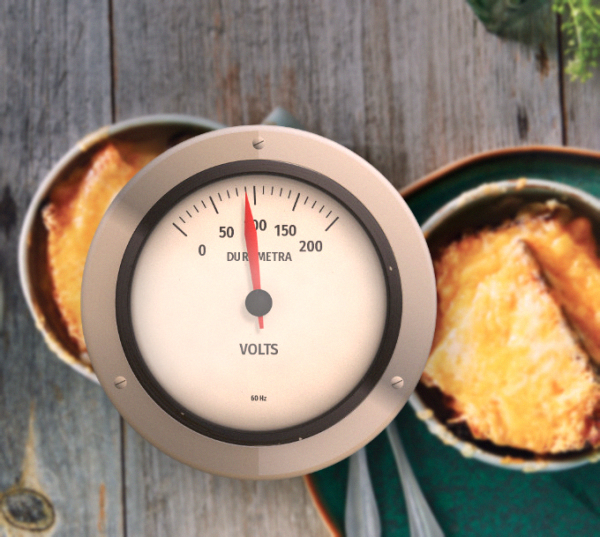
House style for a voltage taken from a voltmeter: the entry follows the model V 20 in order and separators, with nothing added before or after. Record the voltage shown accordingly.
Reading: V 90
